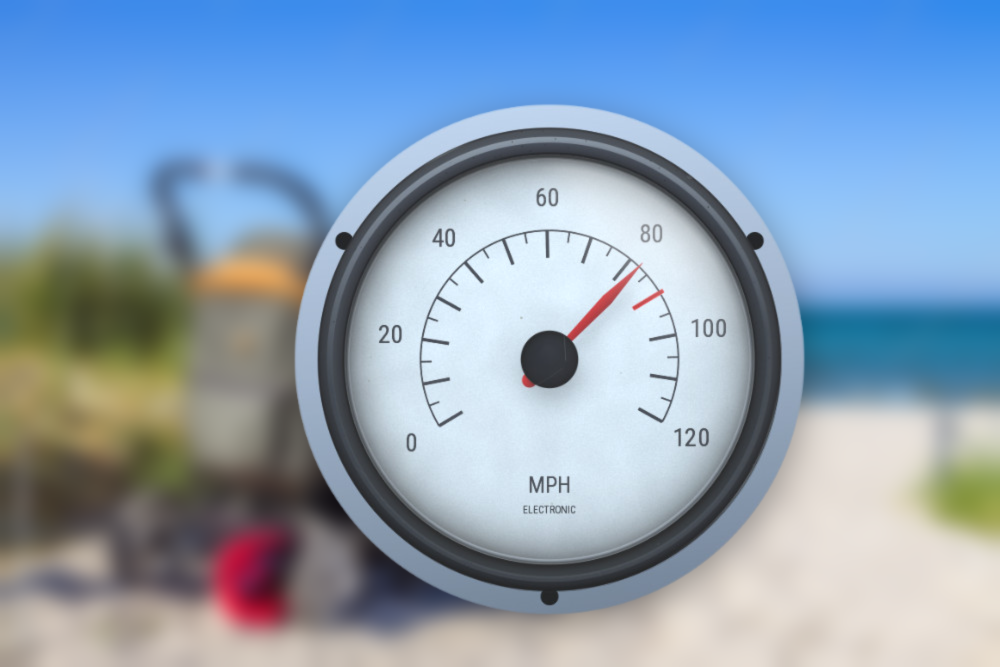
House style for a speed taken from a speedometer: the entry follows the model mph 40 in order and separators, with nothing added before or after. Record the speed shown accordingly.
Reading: mph 82.5
